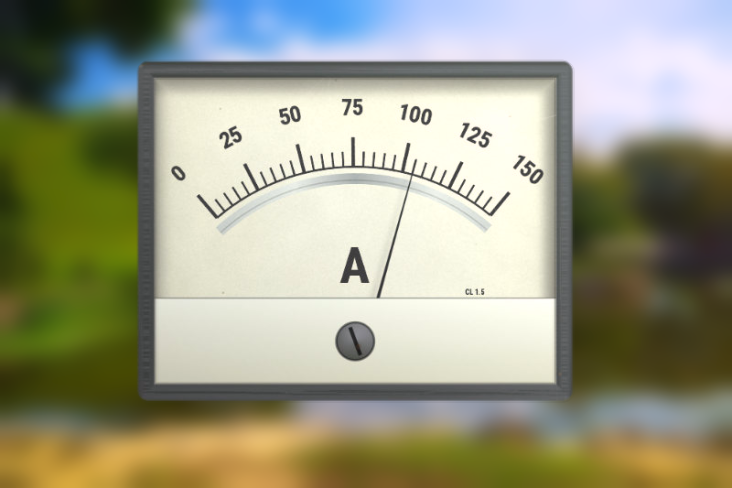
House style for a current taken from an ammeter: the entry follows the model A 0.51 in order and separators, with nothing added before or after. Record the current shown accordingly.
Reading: A 105
